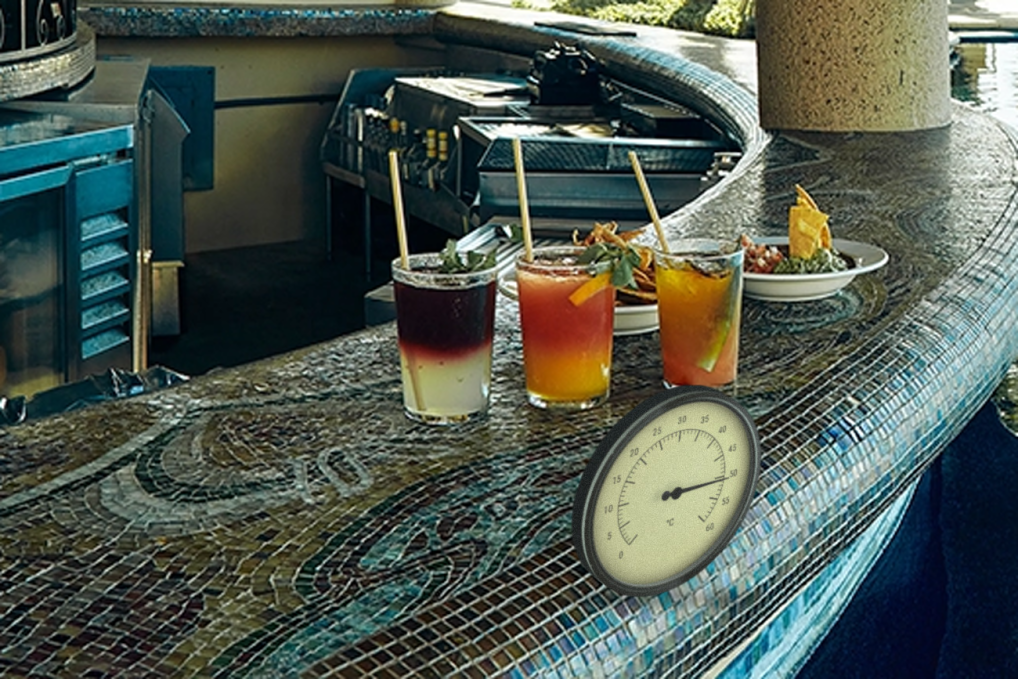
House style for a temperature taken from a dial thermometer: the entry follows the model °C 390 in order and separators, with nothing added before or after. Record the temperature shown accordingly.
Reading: °C 50
